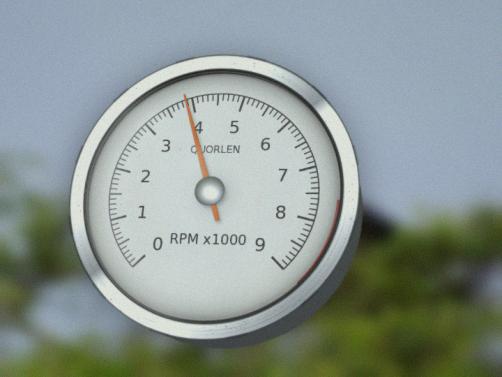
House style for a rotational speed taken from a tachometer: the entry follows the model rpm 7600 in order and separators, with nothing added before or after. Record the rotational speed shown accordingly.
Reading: rpm 3900
